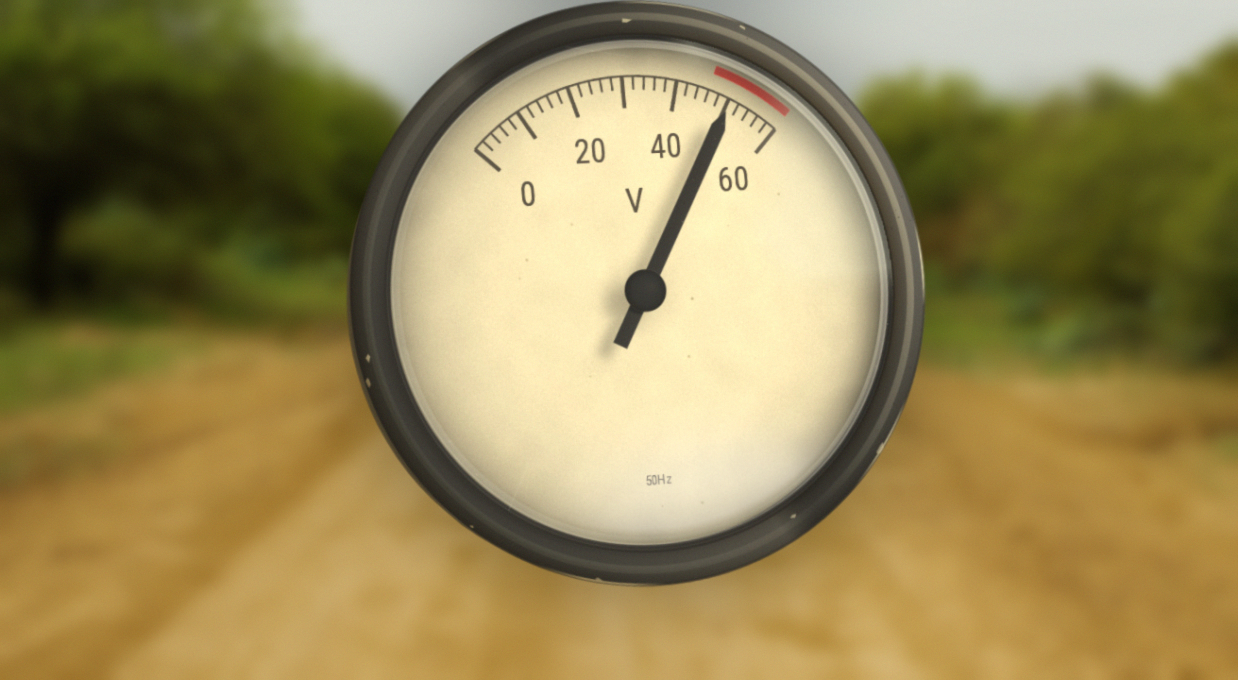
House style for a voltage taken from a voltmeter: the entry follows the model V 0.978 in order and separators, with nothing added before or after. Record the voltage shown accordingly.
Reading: V 50
